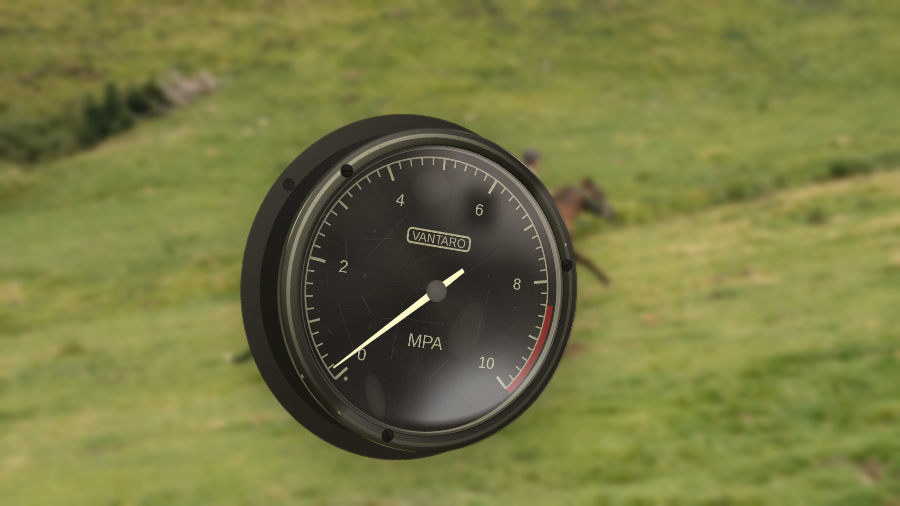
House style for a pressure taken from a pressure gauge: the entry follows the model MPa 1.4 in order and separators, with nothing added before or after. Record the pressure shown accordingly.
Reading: MPa 0.2
